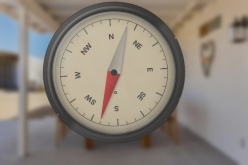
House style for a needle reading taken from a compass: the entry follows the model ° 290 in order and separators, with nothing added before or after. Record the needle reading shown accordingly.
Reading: ° 200
